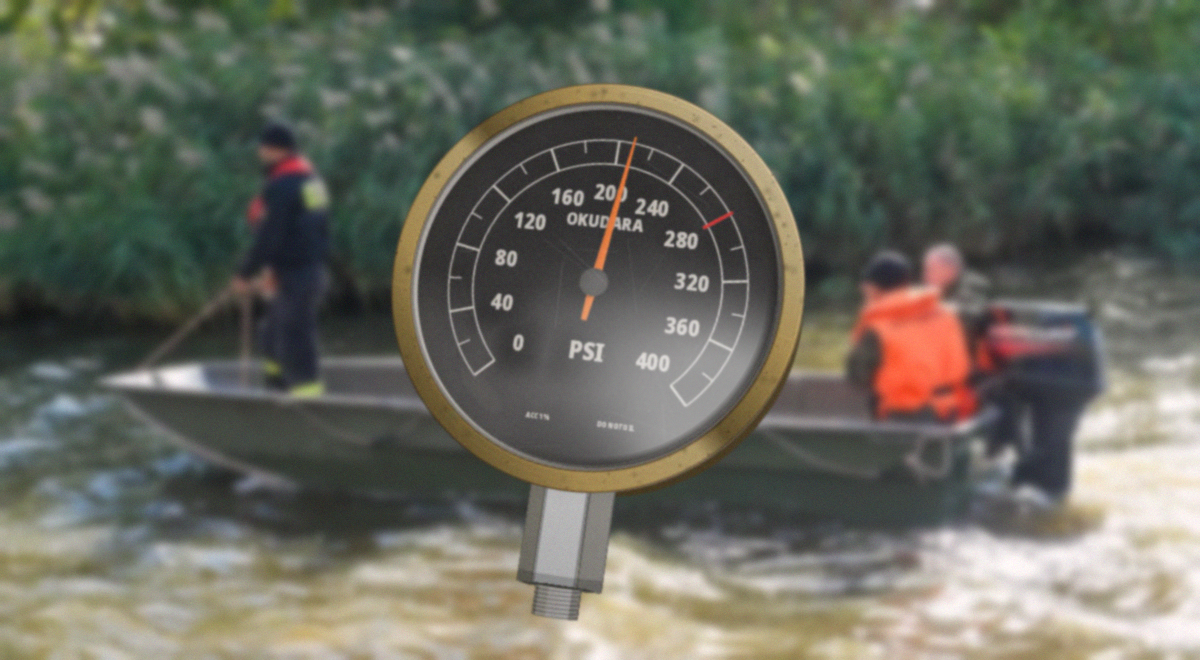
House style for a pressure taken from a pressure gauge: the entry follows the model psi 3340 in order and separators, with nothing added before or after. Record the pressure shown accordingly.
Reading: psi 210
